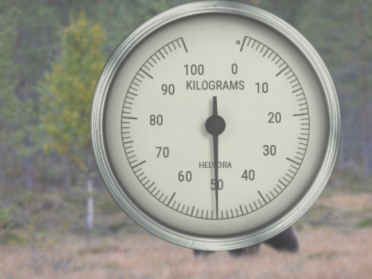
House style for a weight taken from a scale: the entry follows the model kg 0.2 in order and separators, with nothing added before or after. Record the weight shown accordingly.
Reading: kg 50
